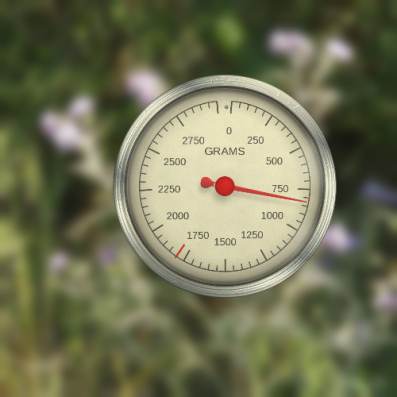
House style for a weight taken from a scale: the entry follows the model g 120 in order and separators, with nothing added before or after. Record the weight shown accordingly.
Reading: g 825
